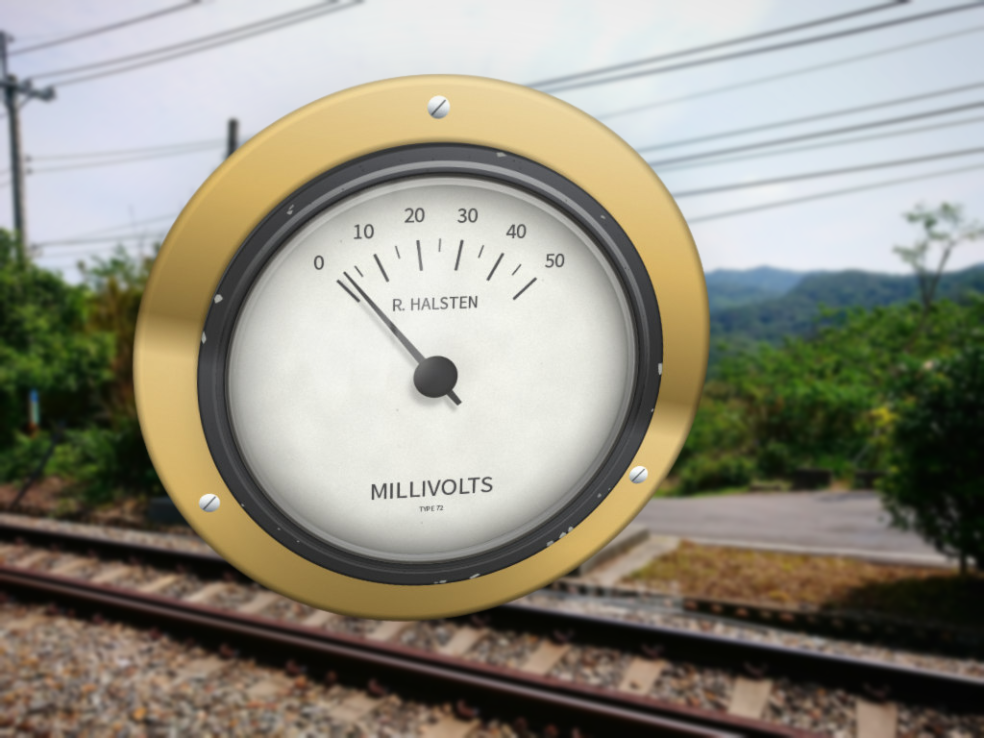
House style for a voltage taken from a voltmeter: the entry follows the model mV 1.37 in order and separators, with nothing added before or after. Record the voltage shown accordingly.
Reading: mV 2.5
